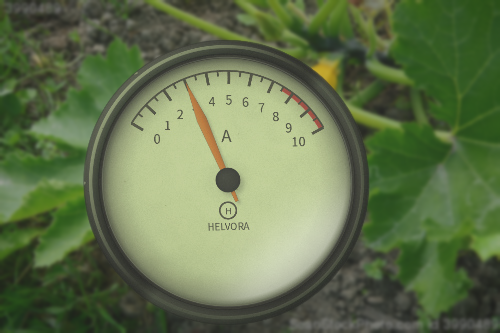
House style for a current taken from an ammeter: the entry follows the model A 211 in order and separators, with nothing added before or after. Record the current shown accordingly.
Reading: A 3
